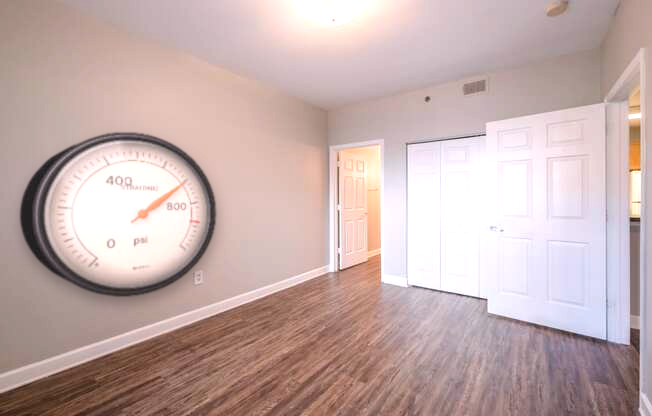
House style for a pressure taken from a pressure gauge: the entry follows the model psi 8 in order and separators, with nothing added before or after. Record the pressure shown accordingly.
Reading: psi 700
